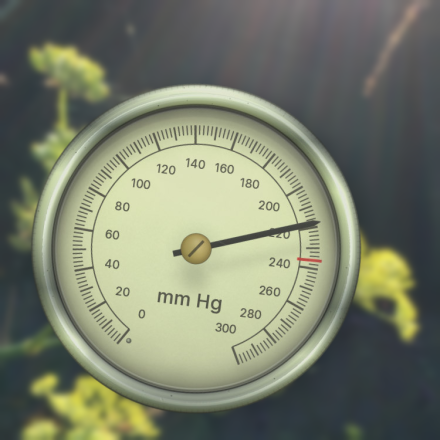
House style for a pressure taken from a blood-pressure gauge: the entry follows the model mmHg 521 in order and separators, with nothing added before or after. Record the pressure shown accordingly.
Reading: mmHg 218
